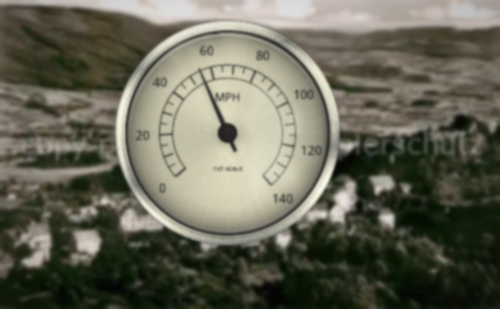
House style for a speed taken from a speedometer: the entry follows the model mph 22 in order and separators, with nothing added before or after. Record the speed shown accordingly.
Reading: mph 55
